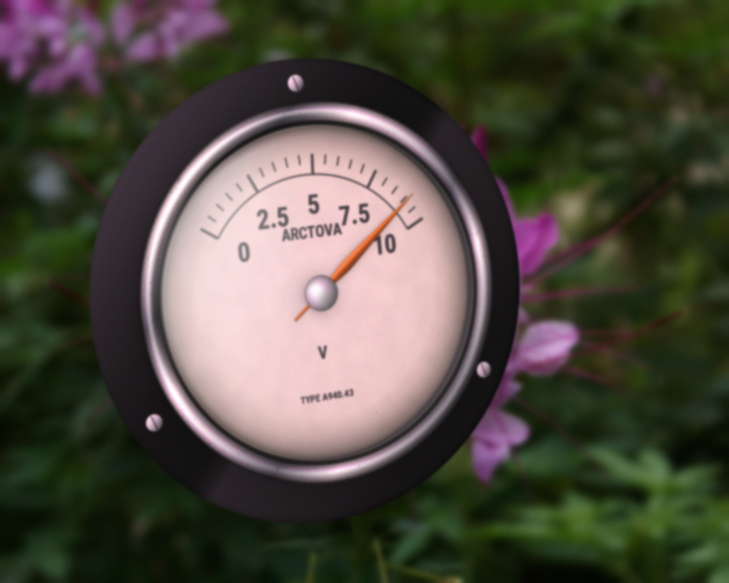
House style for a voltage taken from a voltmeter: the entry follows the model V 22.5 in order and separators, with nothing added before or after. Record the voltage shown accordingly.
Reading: V 9
